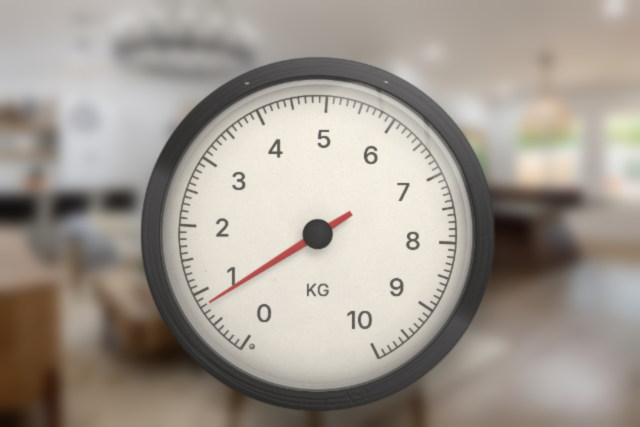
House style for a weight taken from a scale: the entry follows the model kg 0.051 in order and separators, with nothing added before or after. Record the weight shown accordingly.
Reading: kg 0.8
